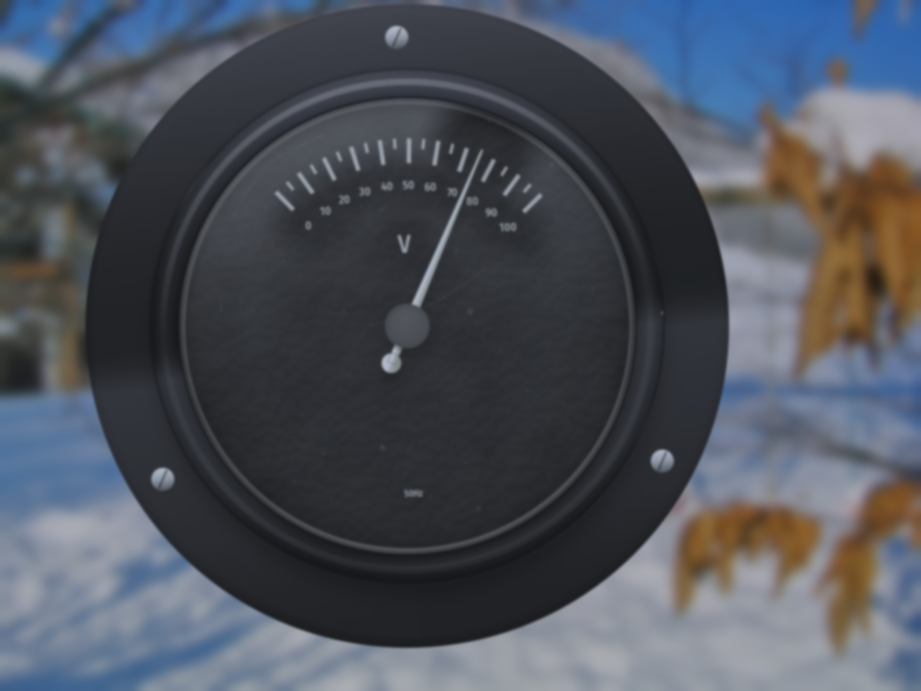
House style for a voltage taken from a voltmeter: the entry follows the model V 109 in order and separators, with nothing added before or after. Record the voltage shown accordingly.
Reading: V 75
